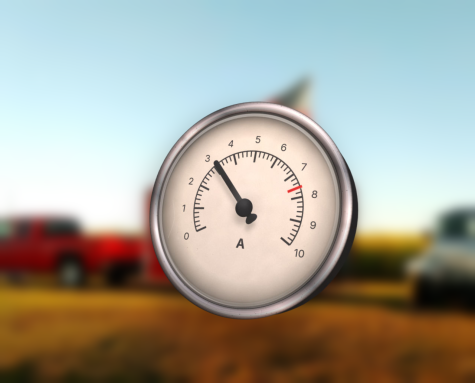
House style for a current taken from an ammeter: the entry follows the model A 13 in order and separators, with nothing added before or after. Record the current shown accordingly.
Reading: A 3.2
